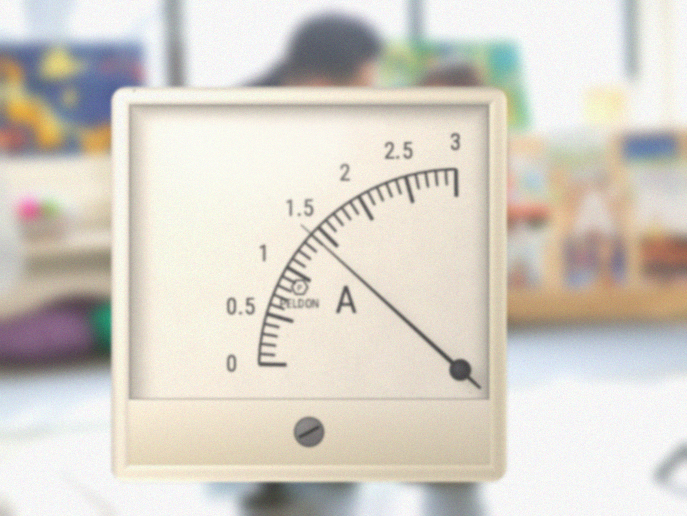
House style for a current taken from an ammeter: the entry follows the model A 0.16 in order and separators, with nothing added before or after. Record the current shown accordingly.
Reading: A 1.4
